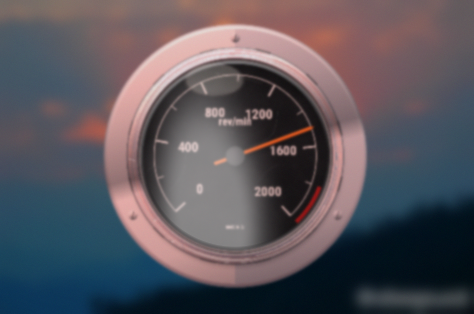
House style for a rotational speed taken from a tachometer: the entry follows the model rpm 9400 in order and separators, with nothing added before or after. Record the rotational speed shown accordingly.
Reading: rpm 1500
